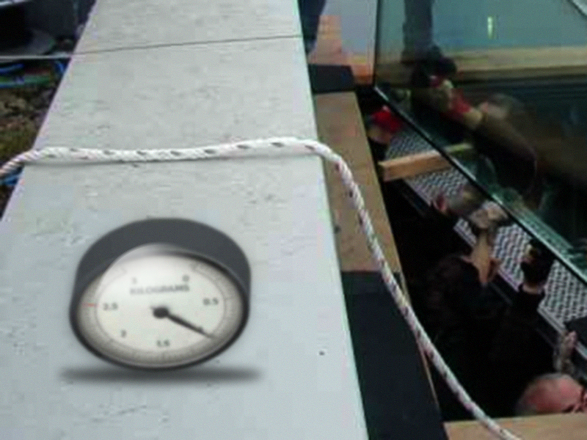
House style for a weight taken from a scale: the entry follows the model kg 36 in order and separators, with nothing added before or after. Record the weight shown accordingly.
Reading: kg 1
